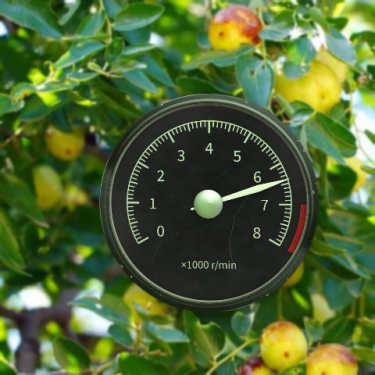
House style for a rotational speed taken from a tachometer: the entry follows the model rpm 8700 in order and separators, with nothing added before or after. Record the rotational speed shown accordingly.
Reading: rpm 6400
